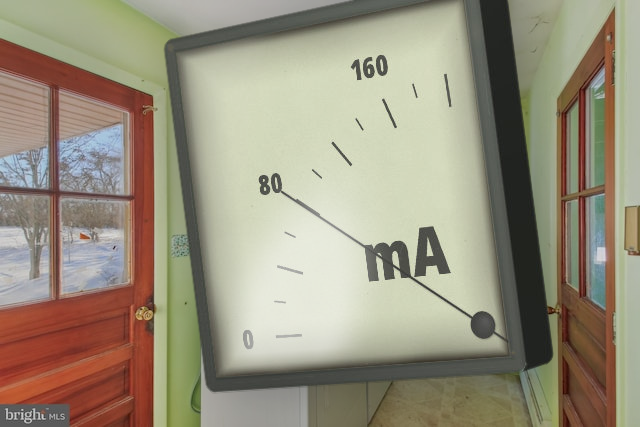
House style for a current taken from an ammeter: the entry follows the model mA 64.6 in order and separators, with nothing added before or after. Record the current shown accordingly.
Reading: mA 80
